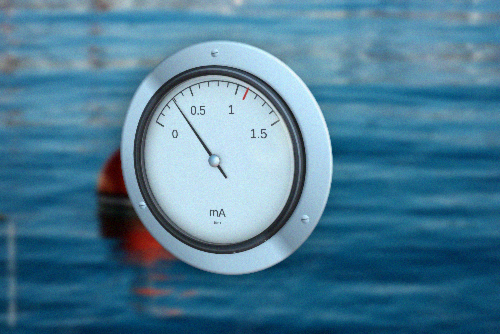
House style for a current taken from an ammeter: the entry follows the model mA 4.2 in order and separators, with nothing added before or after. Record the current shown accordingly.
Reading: mA 0.3
